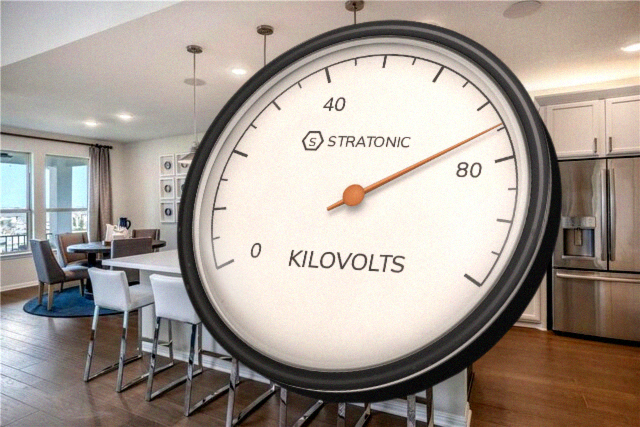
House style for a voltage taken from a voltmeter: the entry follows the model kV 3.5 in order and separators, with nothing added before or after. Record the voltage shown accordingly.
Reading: kV 75
